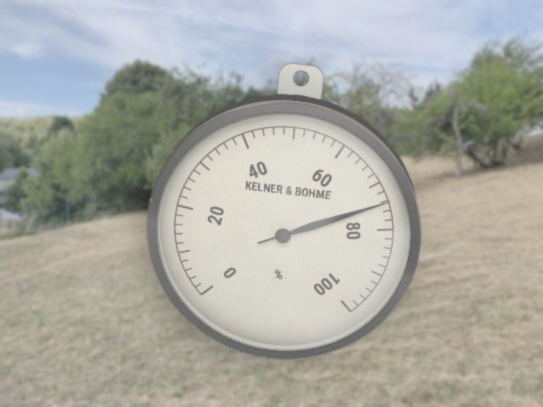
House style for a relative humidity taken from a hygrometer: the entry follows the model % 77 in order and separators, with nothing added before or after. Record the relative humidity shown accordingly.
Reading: % 74
